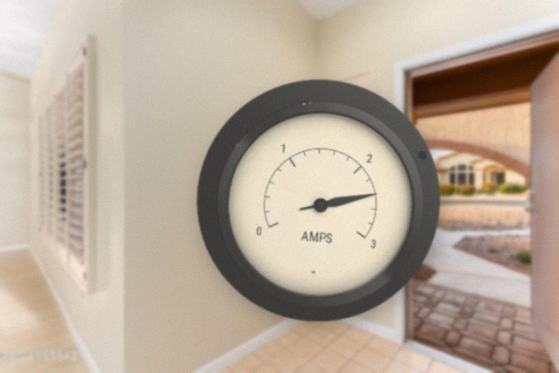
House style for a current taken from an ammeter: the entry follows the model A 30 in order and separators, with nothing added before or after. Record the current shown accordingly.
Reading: A 2.4
